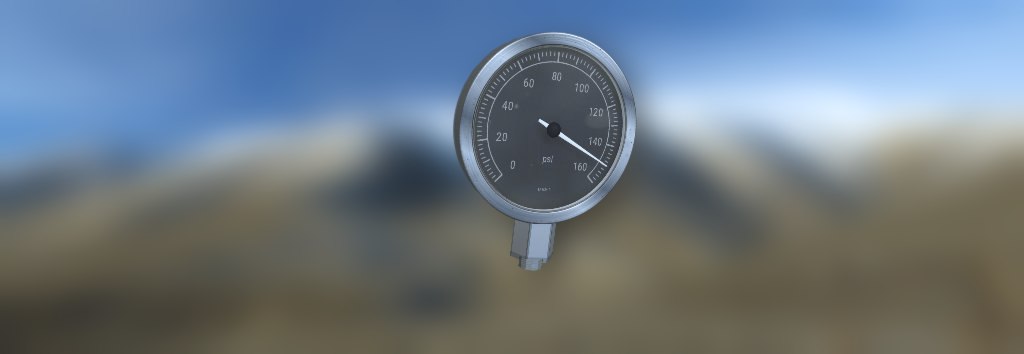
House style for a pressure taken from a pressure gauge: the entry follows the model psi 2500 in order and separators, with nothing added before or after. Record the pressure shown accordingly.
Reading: psi 150
